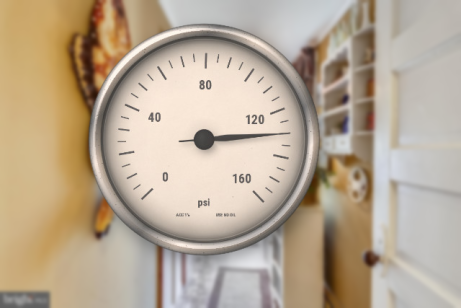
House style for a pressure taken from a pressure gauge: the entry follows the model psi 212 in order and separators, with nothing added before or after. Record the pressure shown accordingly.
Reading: psi 130
